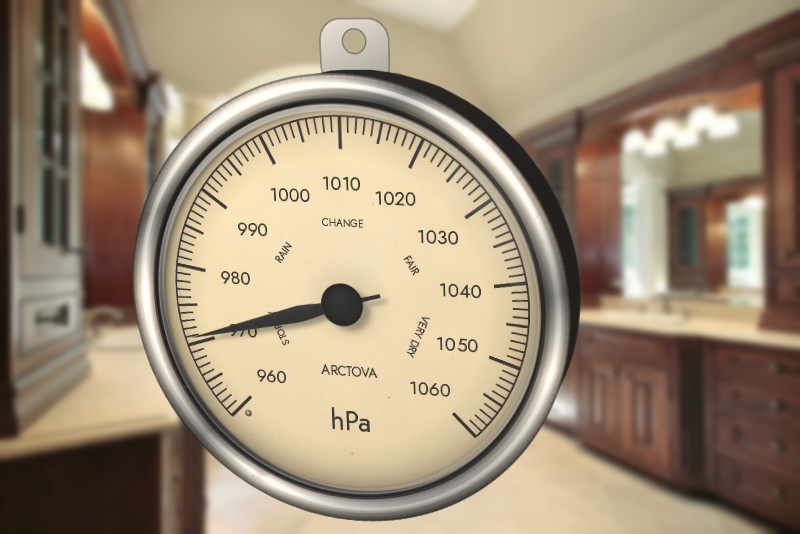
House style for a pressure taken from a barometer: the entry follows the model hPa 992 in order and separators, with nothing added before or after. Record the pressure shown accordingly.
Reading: hPa 971
